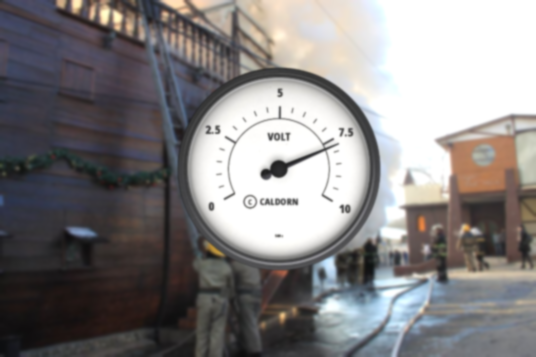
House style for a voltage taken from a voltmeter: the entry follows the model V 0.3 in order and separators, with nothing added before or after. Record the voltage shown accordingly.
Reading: V 7.75
